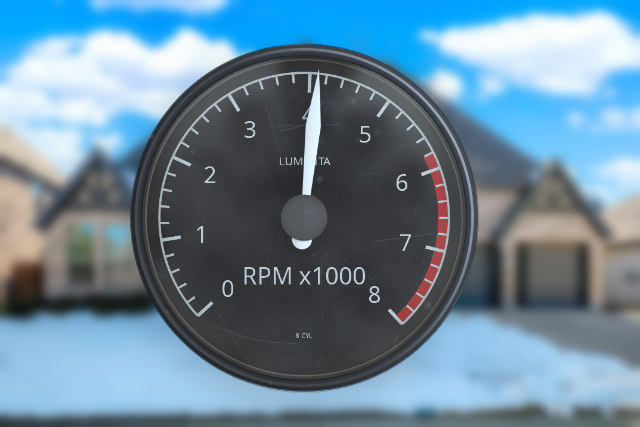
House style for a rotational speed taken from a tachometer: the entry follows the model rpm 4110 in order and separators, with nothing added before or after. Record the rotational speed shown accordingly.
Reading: rpm 4100
